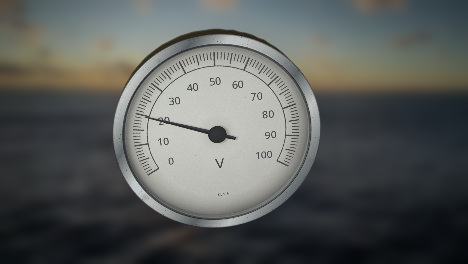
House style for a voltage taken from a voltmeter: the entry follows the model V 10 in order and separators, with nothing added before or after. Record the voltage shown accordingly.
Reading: V 20
